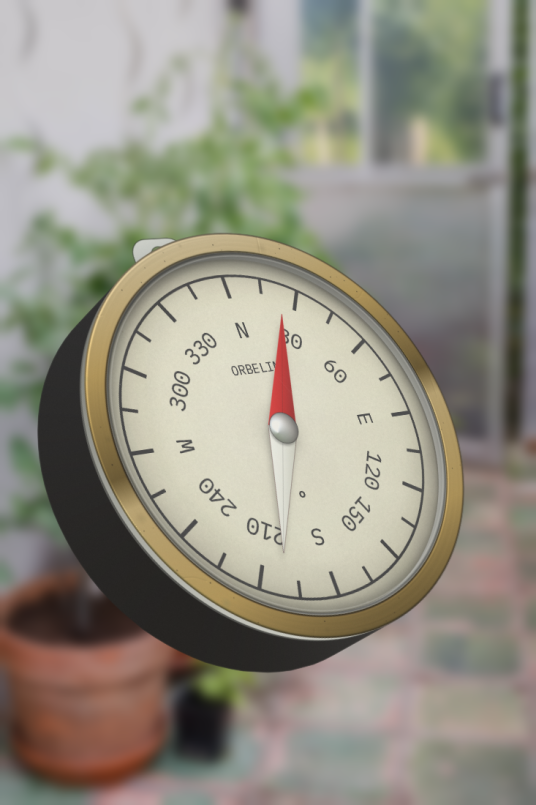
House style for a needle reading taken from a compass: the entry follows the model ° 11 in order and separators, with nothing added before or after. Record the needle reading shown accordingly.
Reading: ° 22.5
